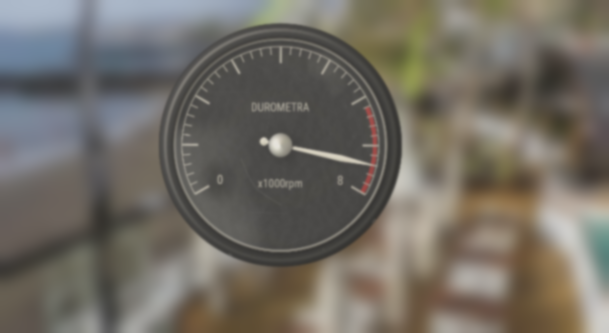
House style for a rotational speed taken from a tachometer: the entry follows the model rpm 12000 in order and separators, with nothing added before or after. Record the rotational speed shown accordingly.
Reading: rpm 7400
